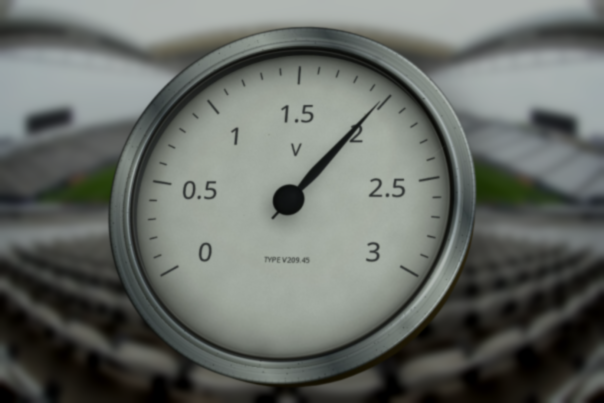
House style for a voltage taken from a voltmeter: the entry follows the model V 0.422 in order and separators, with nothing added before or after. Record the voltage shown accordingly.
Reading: V 2
